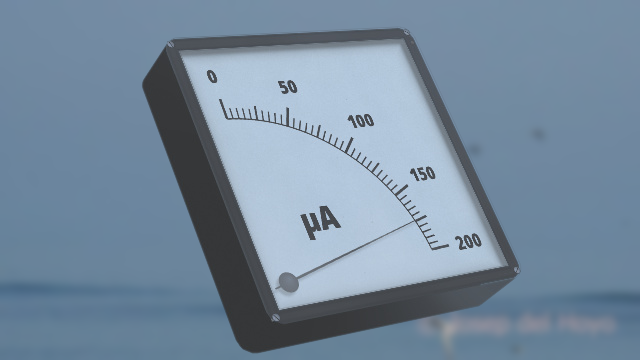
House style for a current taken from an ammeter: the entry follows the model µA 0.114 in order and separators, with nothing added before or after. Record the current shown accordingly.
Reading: µA 175
